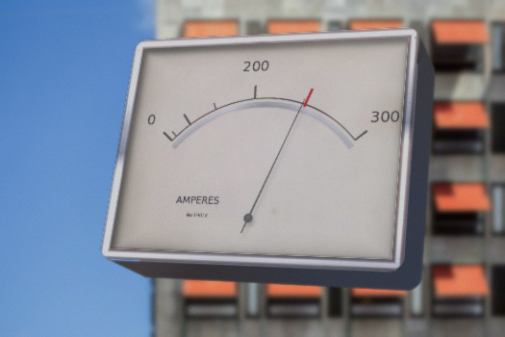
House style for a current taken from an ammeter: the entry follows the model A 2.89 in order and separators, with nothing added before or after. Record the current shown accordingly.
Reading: A 250
